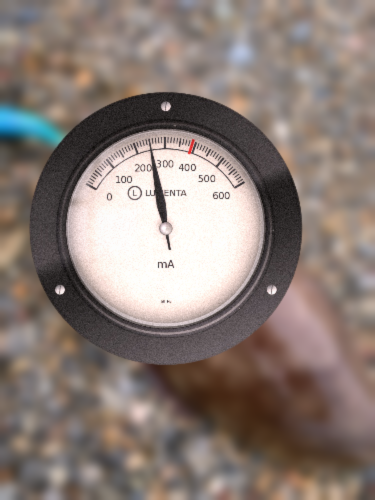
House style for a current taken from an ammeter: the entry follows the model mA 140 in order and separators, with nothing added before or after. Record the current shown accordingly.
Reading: mA 250
